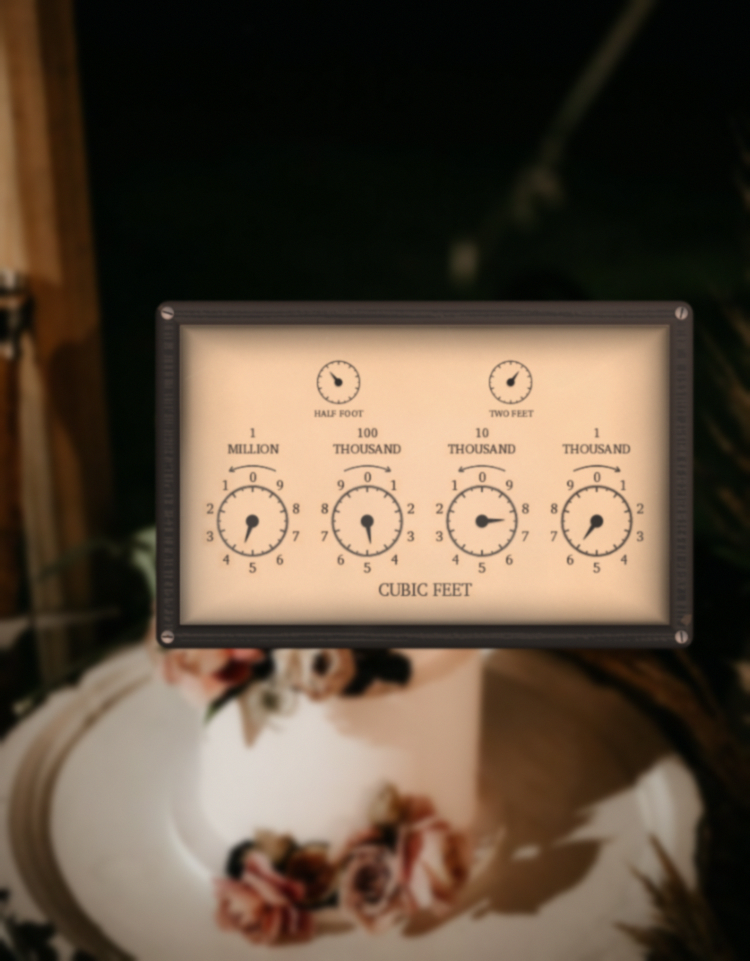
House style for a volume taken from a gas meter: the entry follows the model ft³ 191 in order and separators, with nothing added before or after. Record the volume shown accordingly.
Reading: ft³ 447600
